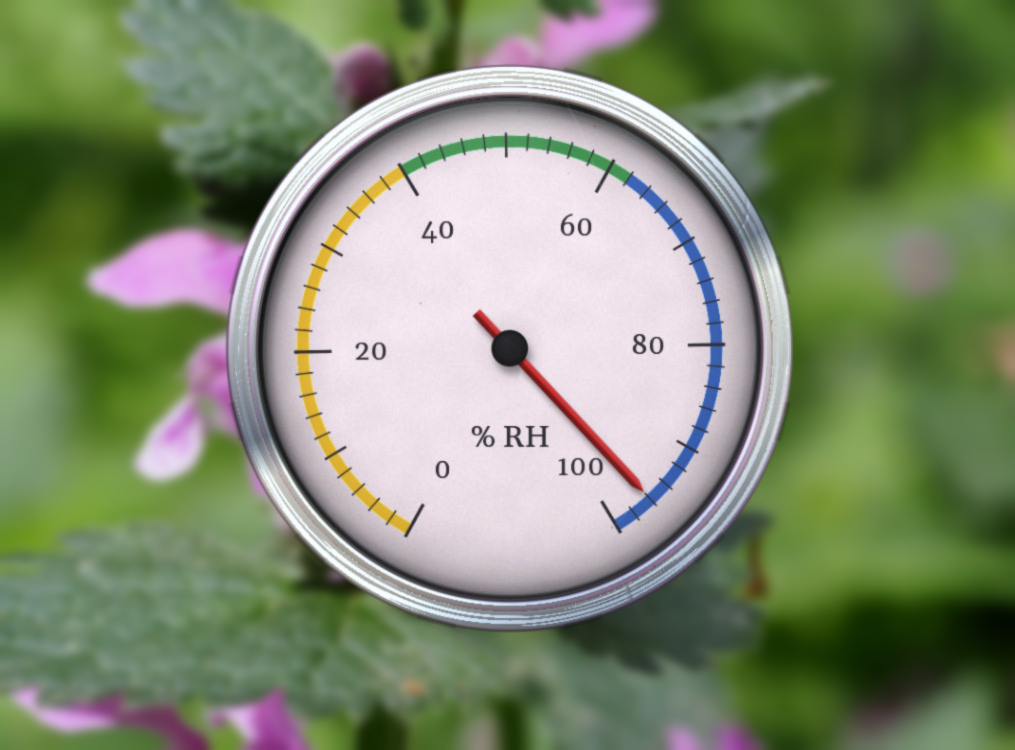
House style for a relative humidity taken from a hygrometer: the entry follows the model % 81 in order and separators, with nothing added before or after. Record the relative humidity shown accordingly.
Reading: % 96
